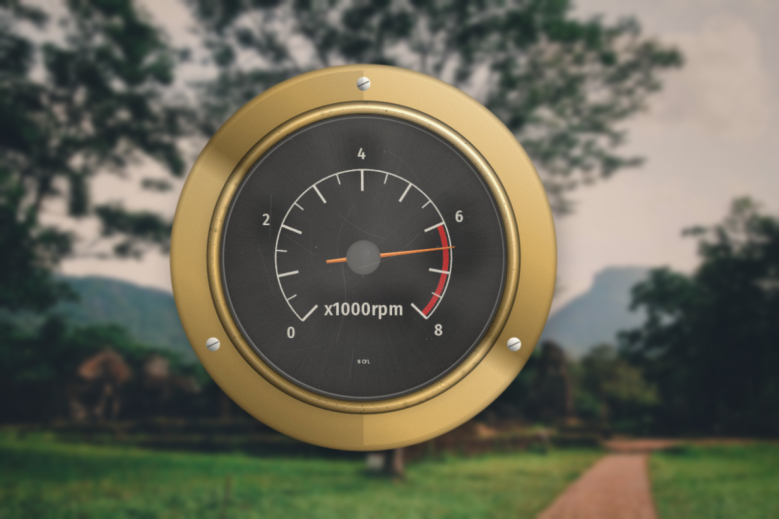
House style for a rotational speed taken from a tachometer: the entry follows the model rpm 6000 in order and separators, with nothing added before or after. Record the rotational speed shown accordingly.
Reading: rpm 6500
